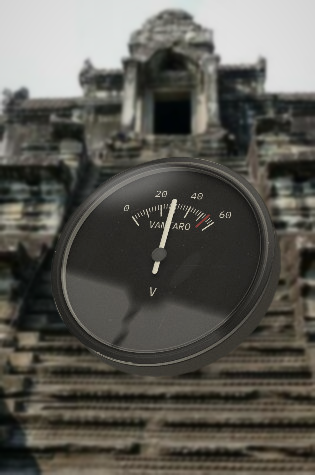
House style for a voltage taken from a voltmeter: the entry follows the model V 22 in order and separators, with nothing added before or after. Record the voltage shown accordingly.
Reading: V 30
